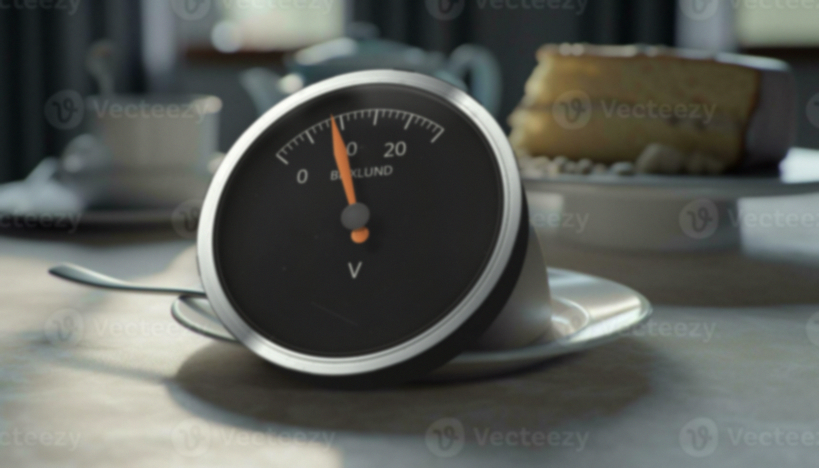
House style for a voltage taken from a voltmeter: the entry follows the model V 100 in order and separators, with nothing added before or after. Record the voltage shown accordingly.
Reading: V 9
